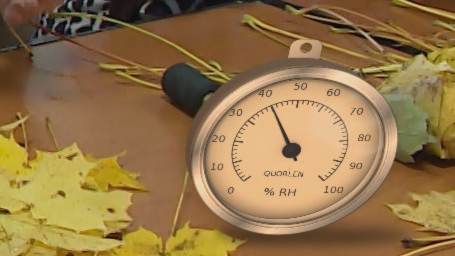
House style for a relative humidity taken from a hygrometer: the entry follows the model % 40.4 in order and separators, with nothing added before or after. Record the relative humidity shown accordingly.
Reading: % 40
